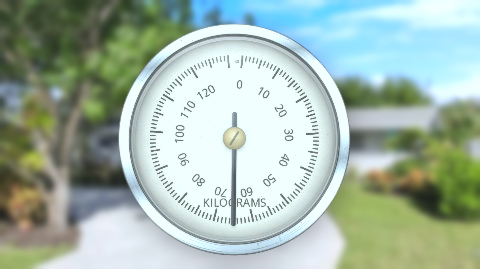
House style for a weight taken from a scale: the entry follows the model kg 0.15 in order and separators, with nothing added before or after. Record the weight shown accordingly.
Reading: kg 65
